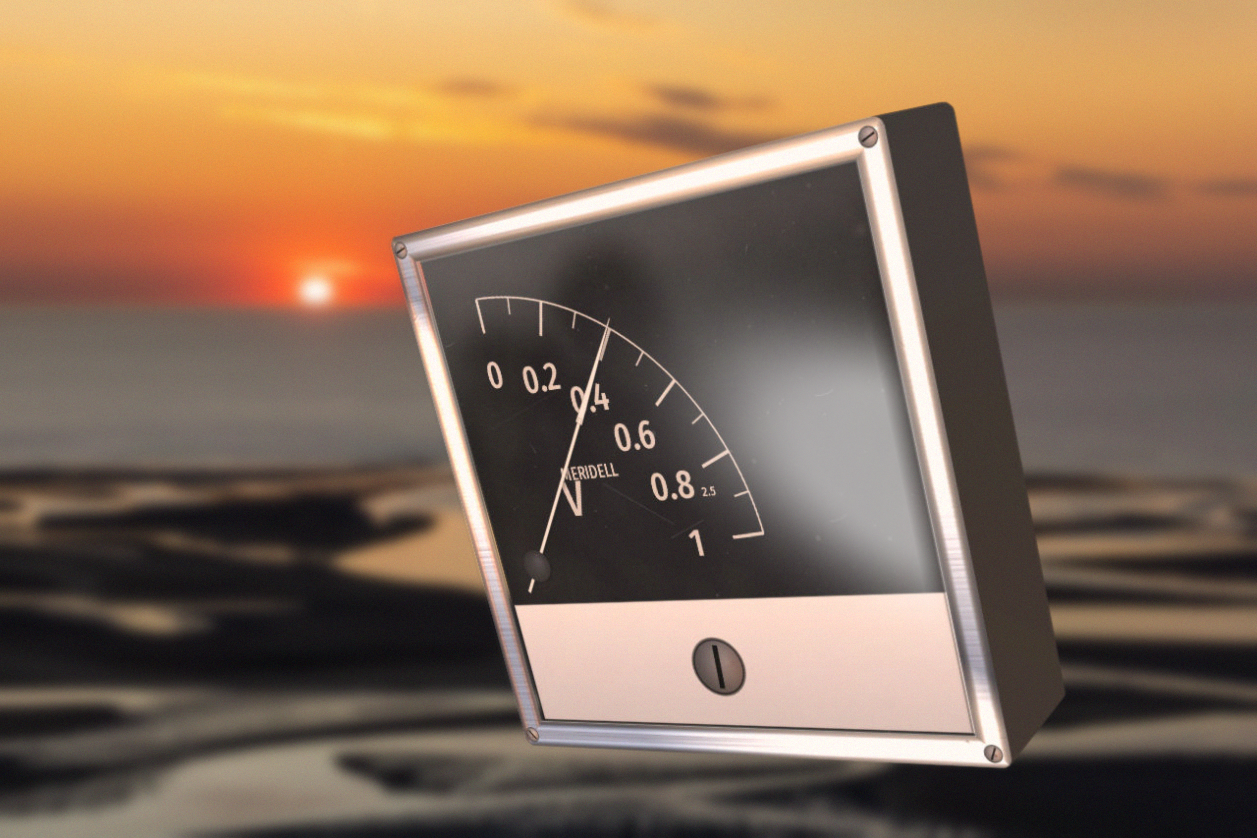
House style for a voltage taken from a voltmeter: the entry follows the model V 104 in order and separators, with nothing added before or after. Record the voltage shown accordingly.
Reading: V 0.4
